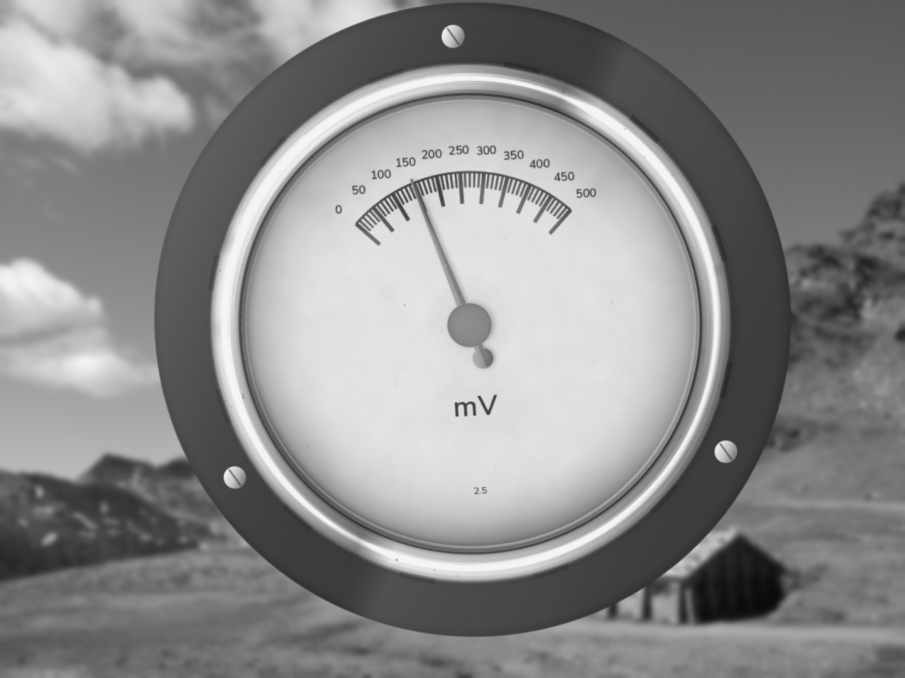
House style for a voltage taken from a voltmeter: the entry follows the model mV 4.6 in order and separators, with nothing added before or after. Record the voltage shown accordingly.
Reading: mV 150
